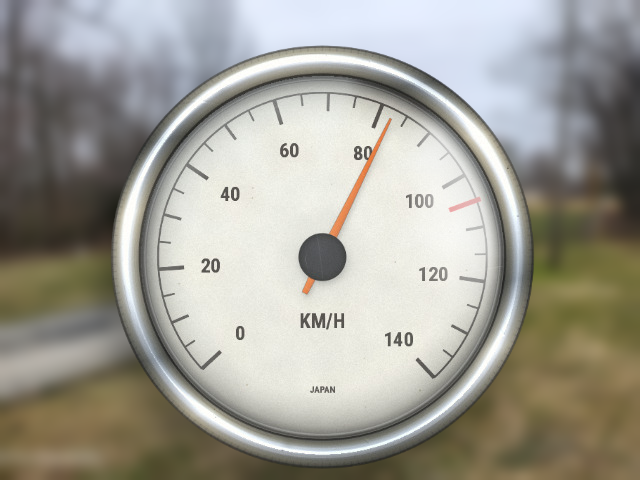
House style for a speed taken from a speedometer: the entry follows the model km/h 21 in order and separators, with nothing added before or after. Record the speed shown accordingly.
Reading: km/h 82.5
